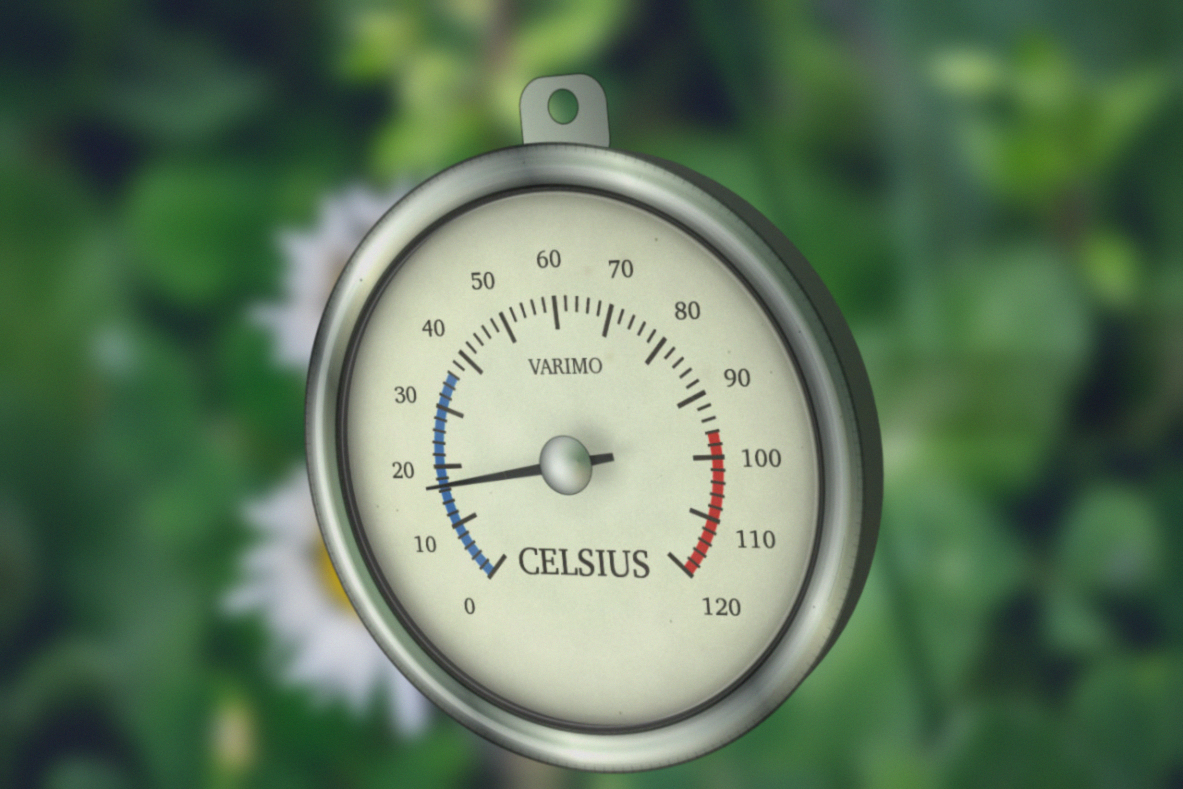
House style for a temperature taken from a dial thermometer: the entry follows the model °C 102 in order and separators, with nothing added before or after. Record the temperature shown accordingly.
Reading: °C 17
